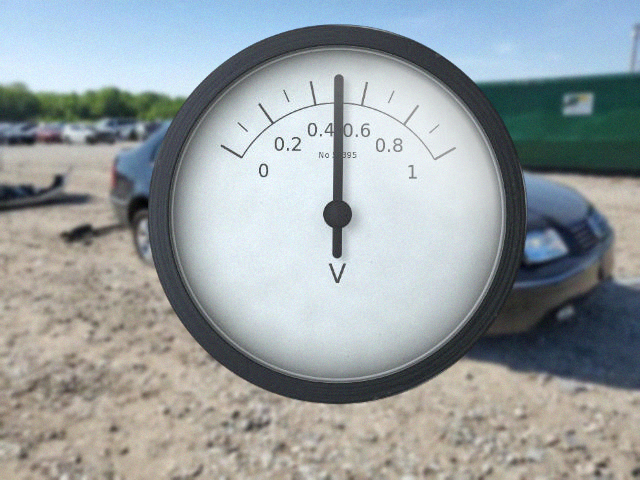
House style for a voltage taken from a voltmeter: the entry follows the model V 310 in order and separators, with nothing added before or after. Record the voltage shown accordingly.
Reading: V 0.5
